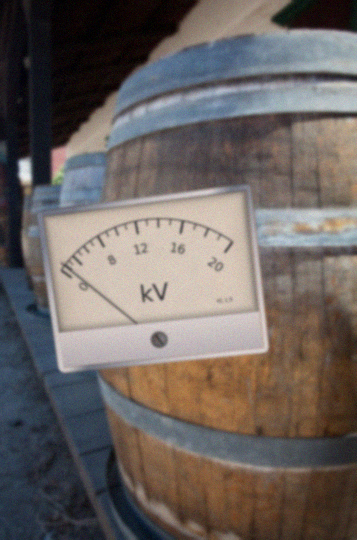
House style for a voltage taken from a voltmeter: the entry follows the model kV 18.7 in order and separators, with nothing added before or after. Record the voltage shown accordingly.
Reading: kV 2
